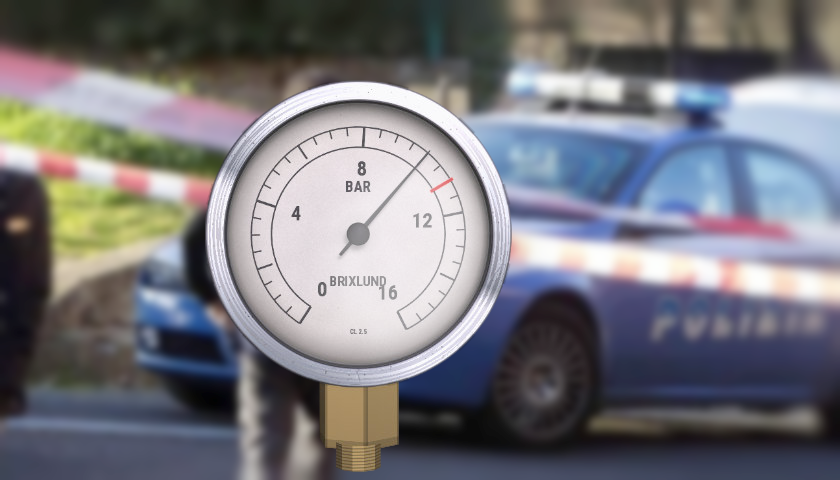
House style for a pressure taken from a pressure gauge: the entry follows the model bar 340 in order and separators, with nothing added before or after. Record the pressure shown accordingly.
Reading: bar 10
